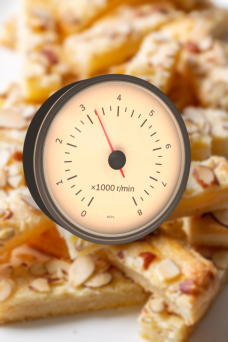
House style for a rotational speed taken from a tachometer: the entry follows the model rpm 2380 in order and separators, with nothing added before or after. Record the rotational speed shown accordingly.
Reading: rpm 3250
